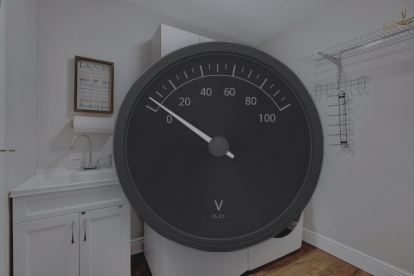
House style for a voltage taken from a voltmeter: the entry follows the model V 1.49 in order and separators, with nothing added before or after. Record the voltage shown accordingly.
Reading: V 5
